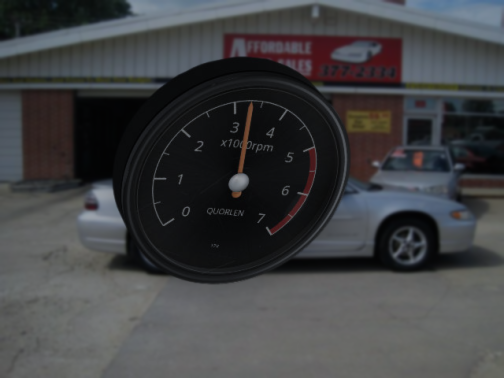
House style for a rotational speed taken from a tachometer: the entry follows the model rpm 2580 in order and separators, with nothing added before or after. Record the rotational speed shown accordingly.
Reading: rpm 3250
